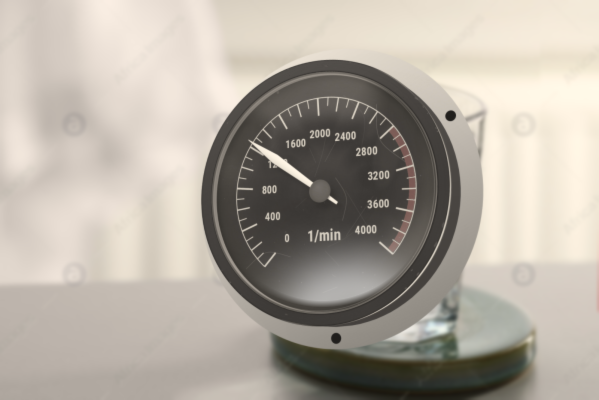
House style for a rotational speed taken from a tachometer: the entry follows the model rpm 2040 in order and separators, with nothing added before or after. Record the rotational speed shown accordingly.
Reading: rpm 1250
